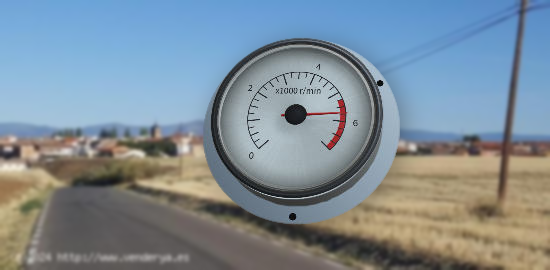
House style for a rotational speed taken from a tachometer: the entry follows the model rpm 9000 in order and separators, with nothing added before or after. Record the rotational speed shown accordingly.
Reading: rpm 5750
